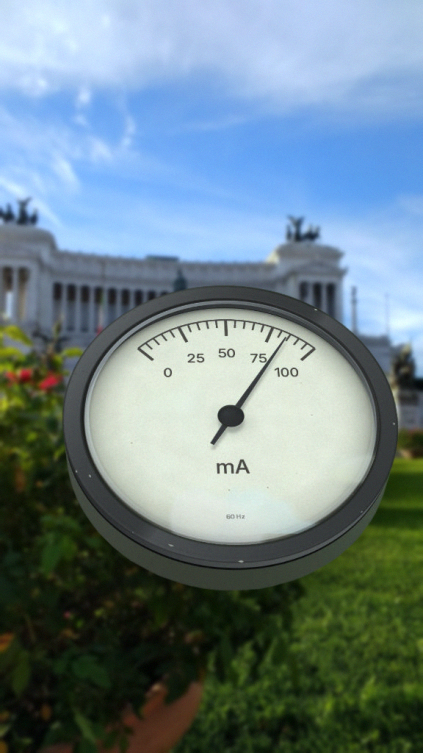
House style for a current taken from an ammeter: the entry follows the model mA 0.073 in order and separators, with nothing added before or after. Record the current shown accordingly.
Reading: mA 85
